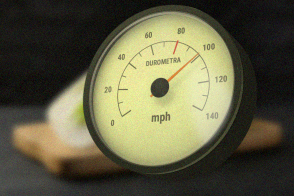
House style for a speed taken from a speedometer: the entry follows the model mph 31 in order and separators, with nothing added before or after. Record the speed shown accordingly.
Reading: mph 100
